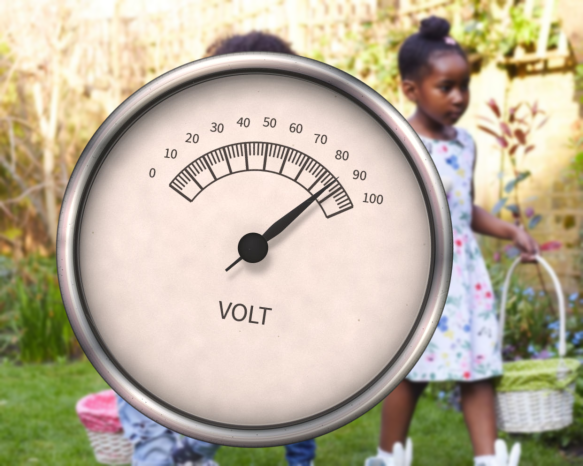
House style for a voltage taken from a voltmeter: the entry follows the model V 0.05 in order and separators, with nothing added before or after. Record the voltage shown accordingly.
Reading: V 86
